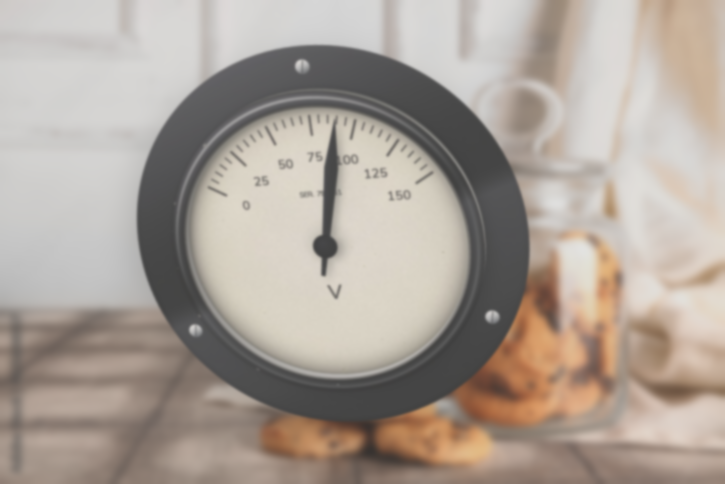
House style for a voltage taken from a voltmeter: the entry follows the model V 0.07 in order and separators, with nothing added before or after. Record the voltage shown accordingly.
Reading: V 90
